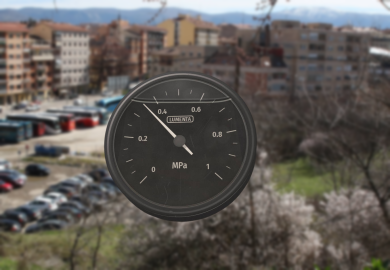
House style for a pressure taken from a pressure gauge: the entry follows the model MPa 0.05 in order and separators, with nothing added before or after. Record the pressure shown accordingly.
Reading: MPa 0.35
